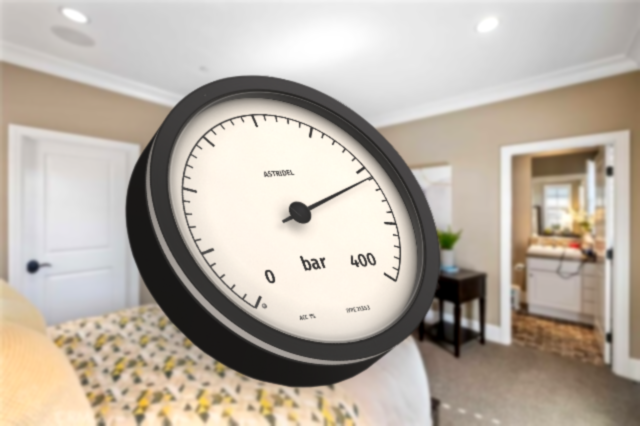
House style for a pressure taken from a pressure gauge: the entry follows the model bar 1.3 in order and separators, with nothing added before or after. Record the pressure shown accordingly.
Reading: bar 310
